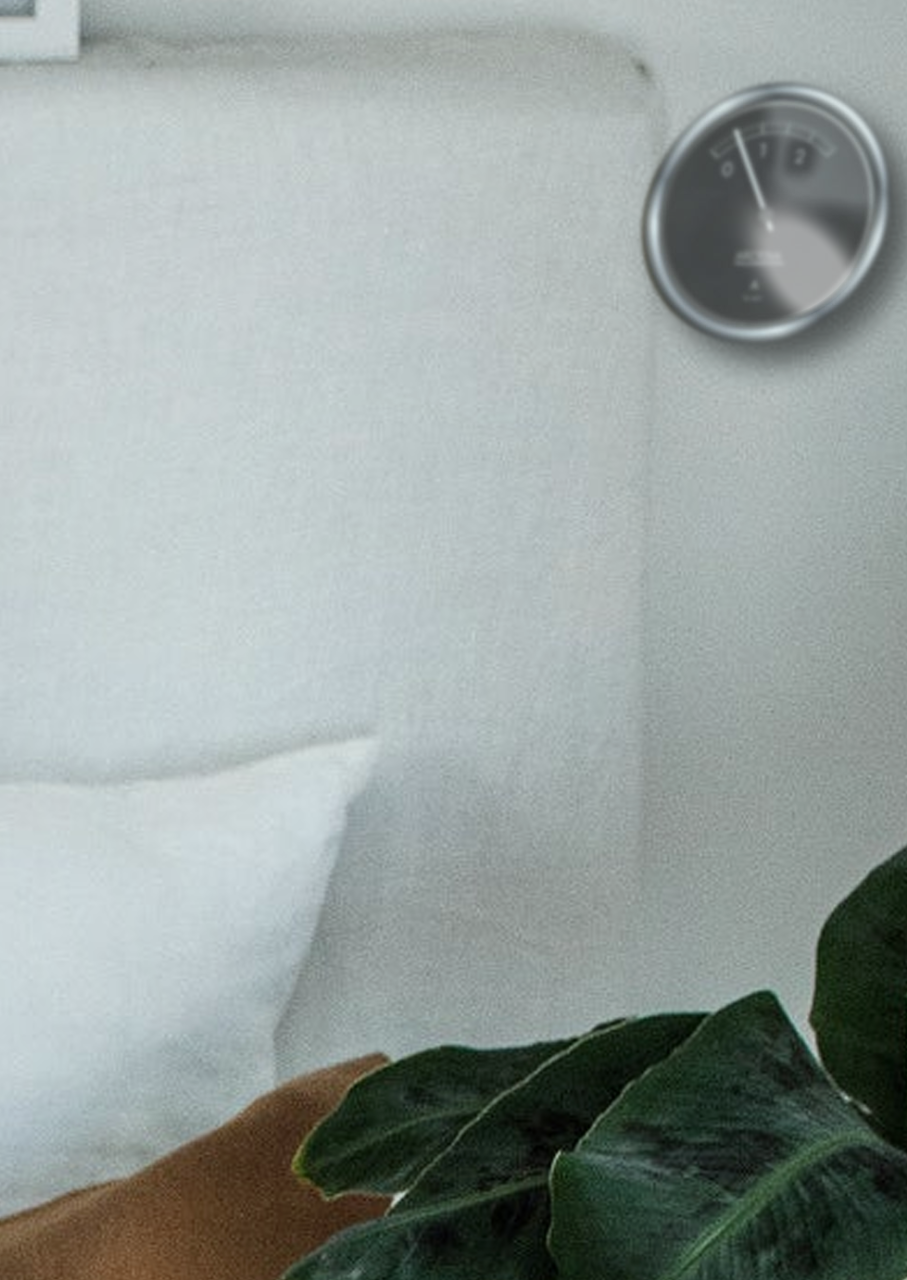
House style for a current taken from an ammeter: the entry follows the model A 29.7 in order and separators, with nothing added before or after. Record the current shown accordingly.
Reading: A 0.5
